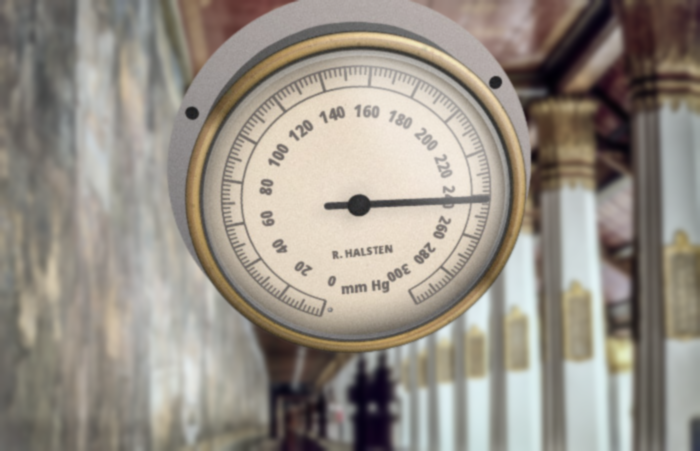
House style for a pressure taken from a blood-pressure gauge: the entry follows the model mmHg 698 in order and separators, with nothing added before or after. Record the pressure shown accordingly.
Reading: mmHg 240
